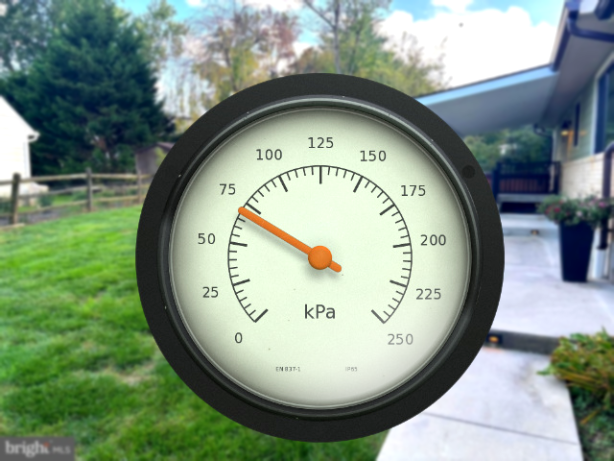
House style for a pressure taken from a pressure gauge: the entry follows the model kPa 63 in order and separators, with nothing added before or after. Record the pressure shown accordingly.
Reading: kPa 70
